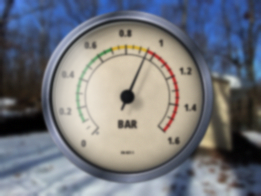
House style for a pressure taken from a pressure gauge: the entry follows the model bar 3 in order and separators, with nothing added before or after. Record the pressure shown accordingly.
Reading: bar 0.95
